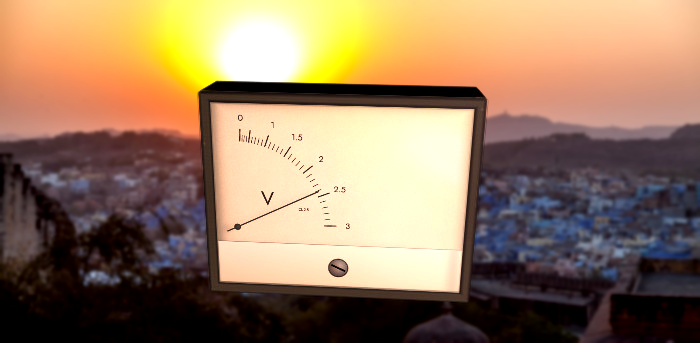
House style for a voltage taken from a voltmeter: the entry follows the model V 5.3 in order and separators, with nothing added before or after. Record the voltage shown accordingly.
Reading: V 2.4
